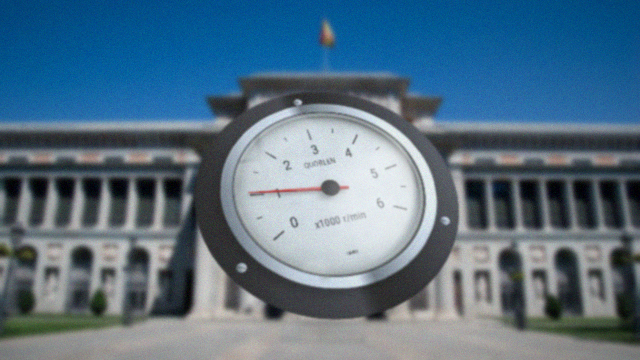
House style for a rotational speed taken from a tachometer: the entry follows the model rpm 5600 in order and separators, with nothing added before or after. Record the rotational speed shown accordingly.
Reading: rpm 1000
